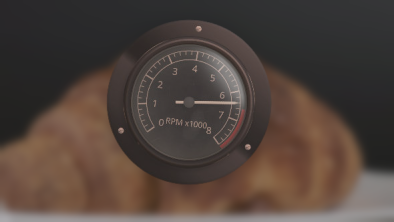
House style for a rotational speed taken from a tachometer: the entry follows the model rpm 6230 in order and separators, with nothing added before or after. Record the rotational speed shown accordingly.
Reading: rpm 6400
